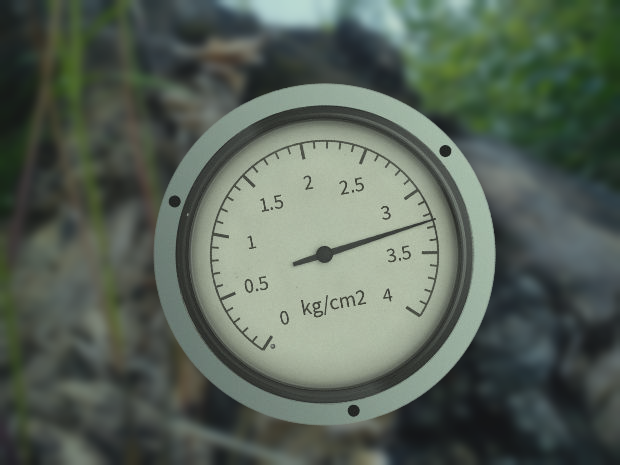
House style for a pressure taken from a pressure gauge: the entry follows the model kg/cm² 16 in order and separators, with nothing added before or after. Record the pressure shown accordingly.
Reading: kg/cm² 3.25
